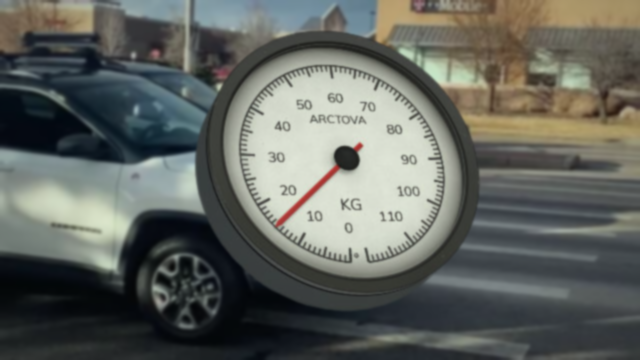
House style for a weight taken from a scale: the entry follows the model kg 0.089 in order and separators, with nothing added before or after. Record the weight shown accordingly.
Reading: kg 15
